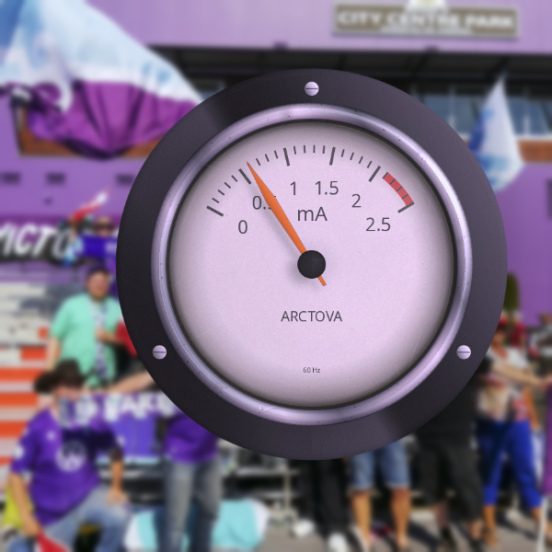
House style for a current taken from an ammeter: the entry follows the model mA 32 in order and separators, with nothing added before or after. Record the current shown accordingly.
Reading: mA 0.6
